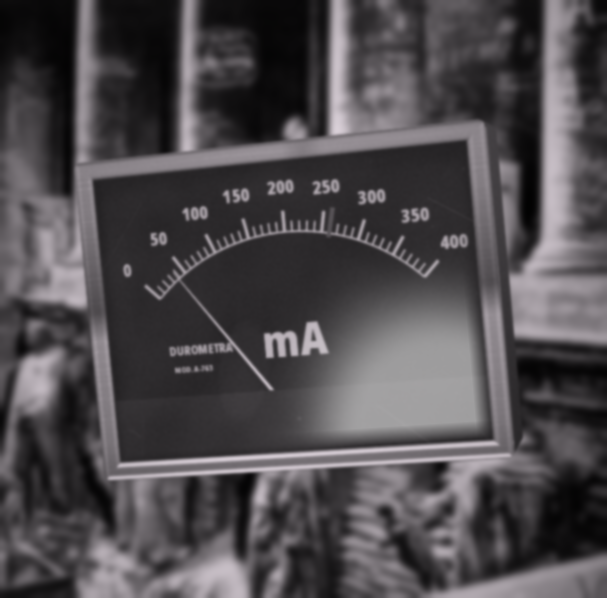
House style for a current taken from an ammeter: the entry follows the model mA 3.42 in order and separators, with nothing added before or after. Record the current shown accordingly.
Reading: mA 40
